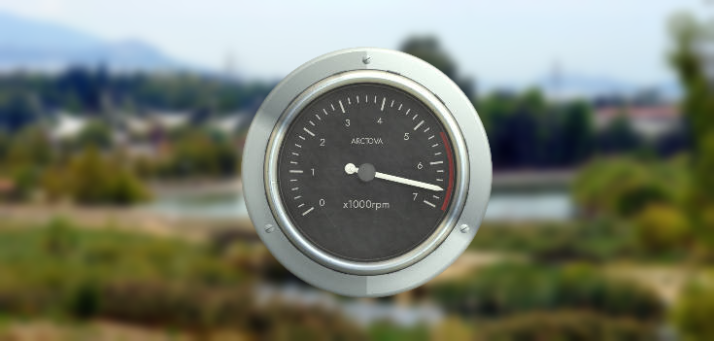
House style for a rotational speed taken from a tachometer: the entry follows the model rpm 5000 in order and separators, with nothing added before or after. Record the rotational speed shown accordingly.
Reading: rpm 6600
